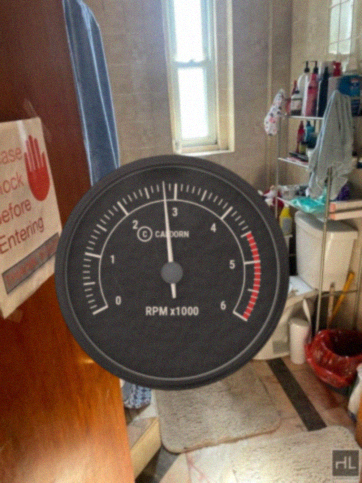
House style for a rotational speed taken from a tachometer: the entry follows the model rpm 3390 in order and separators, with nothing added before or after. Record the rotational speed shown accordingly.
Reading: rpm 2800
